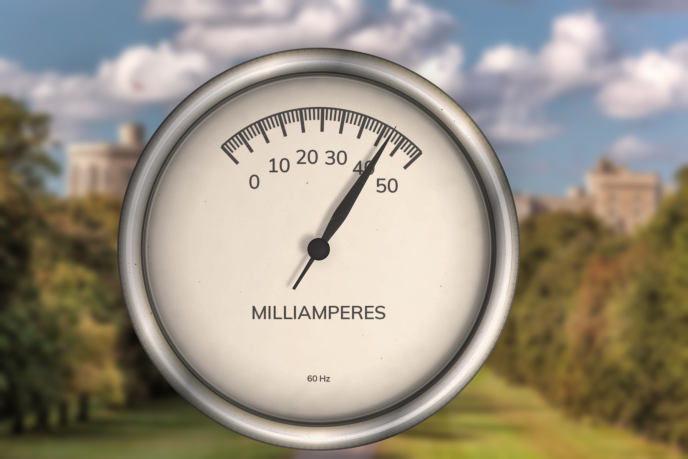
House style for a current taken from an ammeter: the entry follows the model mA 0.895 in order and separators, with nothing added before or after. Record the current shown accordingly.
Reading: mA 42
